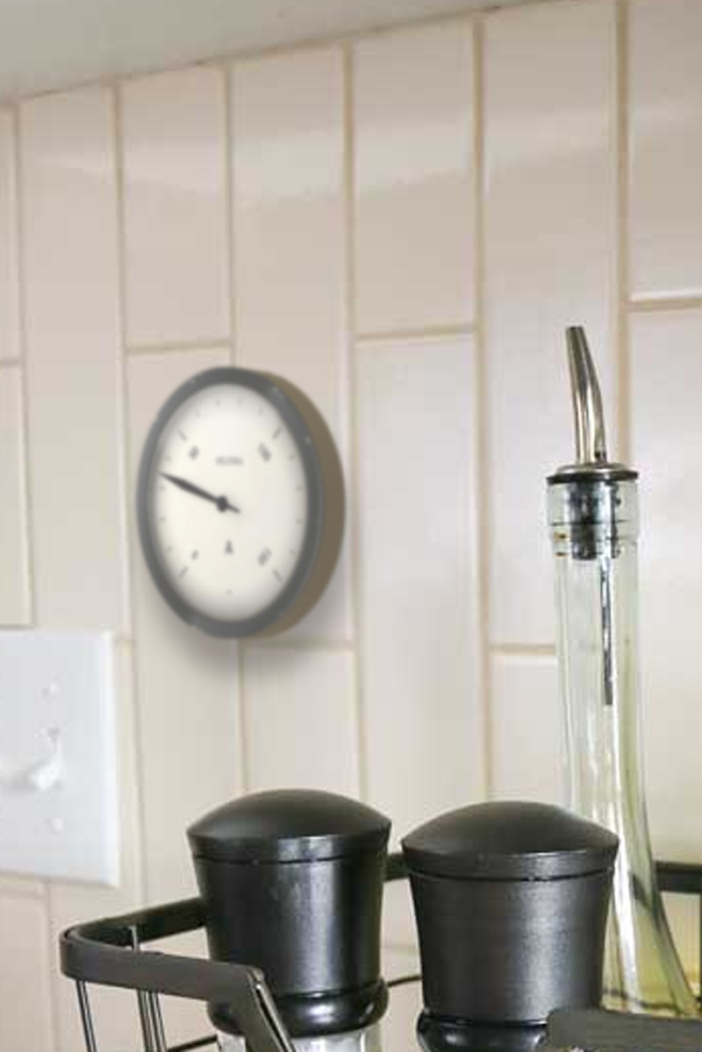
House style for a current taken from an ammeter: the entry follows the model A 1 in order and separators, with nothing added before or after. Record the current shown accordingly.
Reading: A 35
